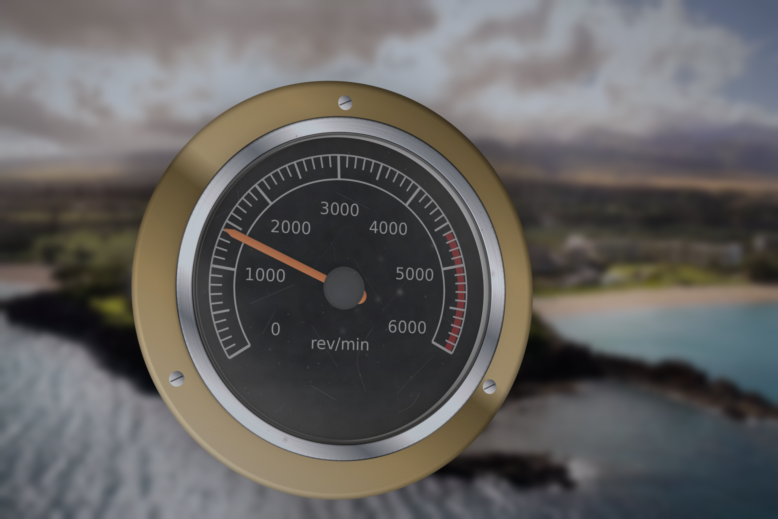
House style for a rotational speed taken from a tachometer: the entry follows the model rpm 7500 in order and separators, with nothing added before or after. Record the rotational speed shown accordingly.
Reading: rpm 1400
